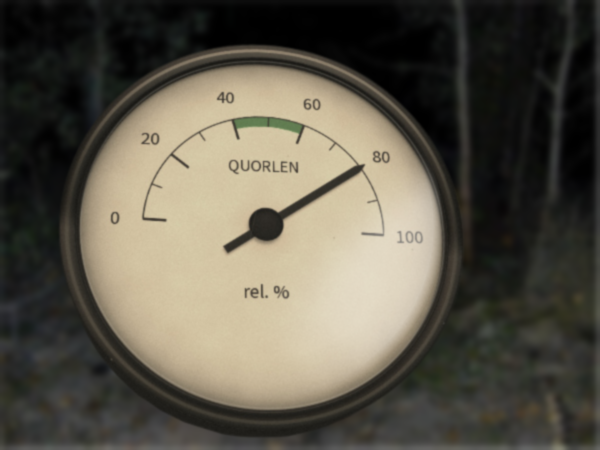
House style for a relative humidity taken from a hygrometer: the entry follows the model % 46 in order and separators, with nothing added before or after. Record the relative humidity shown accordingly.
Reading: % 80
